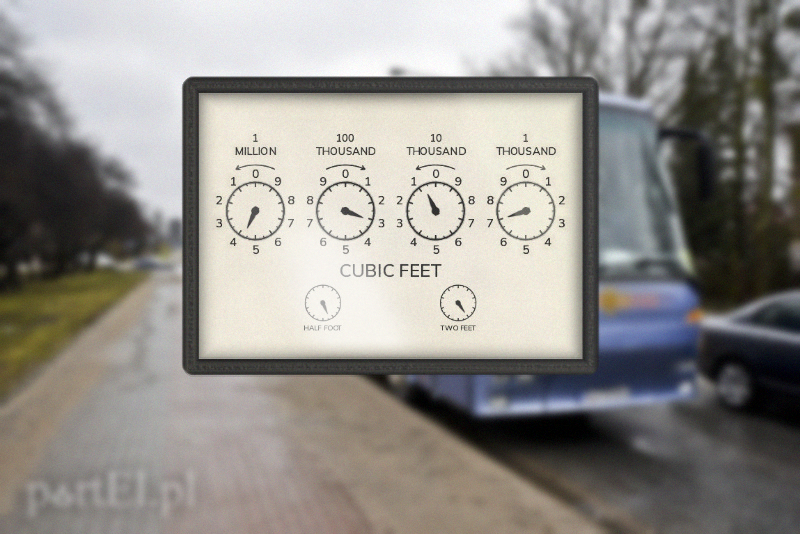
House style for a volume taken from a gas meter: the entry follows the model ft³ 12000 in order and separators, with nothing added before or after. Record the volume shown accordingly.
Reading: ft³ 430700
